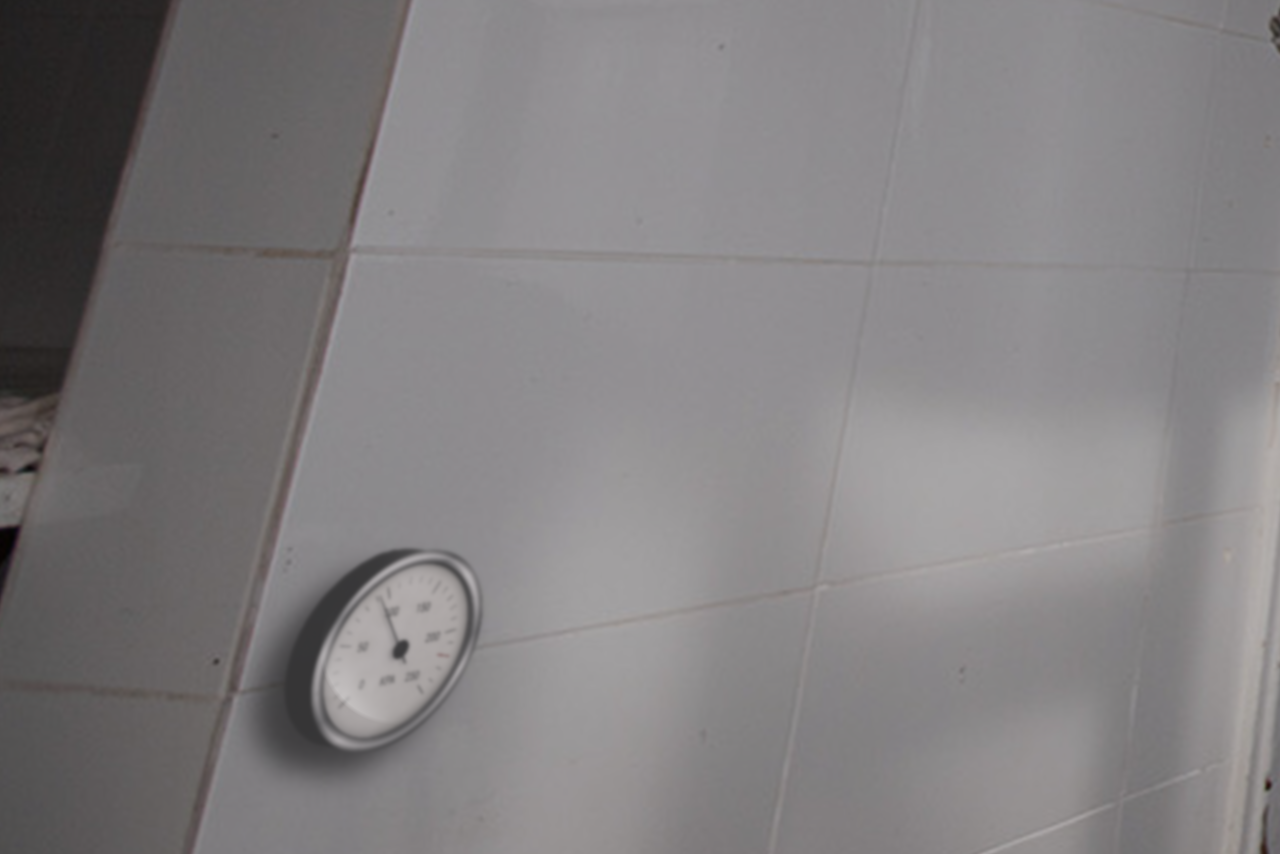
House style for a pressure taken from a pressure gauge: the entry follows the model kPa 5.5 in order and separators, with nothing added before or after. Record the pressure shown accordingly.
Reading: kPa 90
